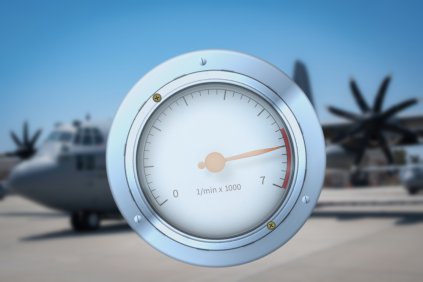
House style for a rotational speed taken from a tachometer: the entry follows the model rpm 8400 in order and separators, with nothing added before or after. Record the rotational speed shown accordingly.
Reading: rpm 6000
